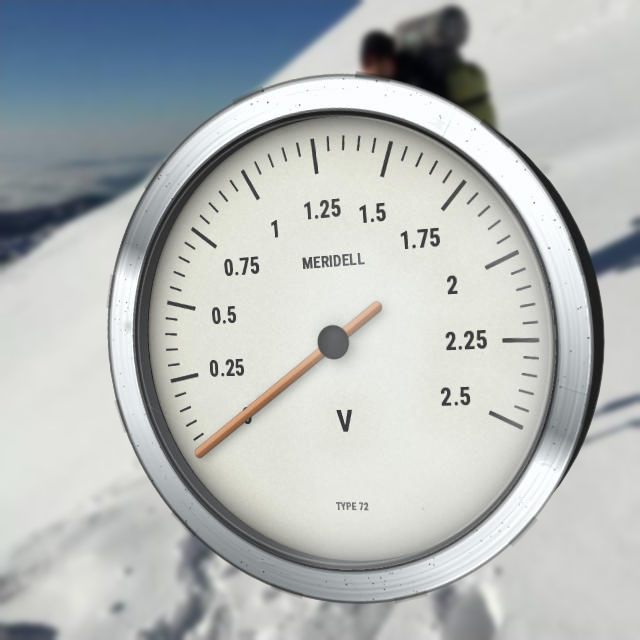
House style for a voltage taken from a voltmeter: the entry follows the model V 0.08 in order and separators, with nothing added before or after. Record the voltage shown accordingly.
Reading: V 0
